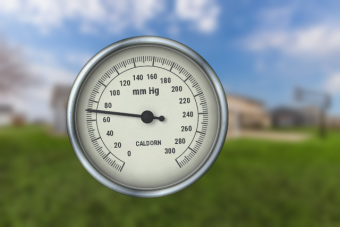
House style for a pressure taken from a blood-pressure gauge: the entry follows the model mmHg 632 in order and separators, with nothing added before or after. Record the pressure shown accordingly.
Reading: mmHg 70
